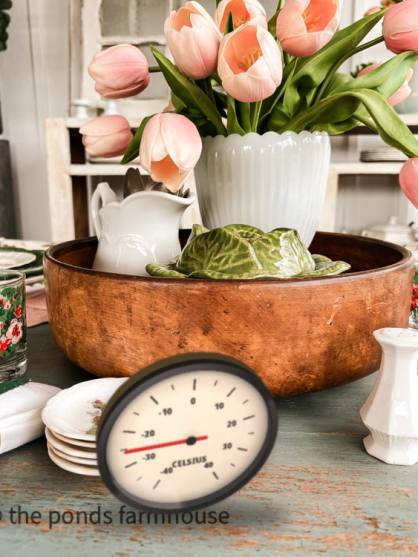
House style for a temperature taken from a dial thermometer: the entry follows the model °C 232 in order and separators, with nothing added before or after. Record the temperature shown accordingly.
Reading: °C -25
